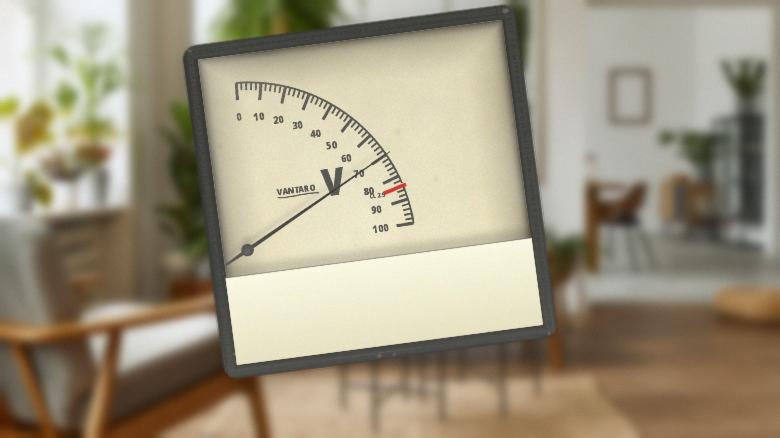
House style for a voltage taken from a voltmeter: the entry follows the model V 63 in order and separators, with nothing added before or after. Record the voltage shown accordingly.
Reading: V 70
